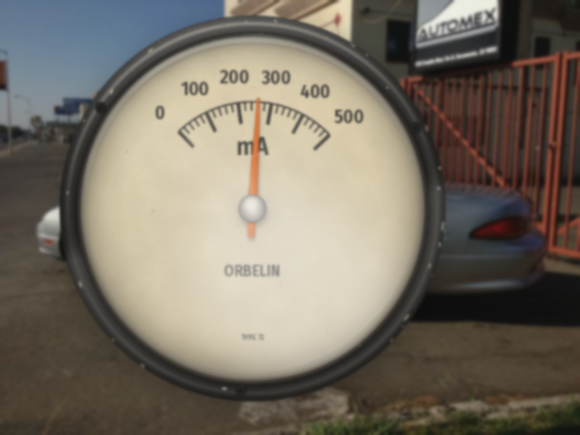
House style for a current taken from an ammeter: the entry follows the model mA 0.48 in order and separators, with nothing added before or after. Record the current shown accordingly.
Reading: mA 260
